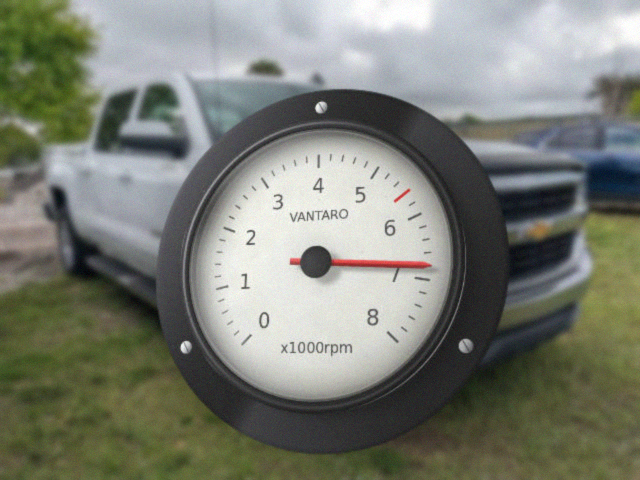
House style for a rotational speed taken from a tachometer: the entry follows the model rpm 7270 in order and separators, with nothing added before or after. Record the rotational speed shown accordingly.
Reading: rpm 6800
